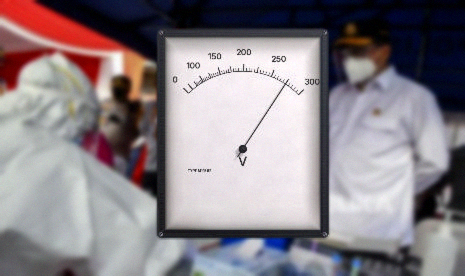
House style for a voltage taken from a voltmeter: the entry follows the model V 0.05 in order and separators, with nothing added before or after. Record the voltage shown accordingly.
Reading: V 275
